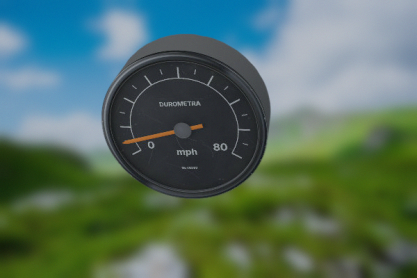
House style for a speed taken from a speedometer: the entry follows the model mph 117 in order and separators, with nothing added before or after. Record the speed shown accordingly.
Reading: mph 5
